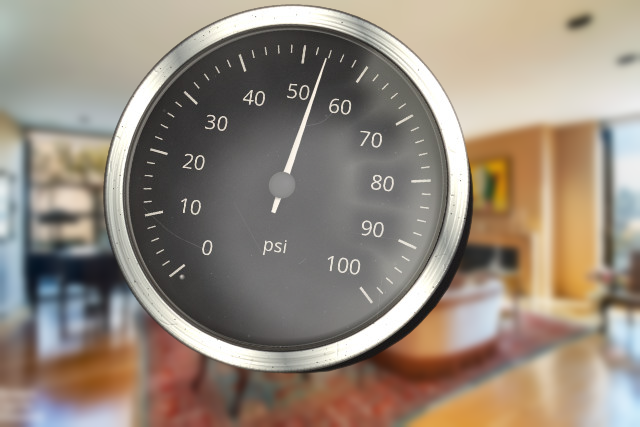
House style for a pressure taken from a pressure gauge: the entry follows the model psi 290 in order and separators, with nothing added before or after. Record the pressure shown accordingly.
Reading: psi 54
